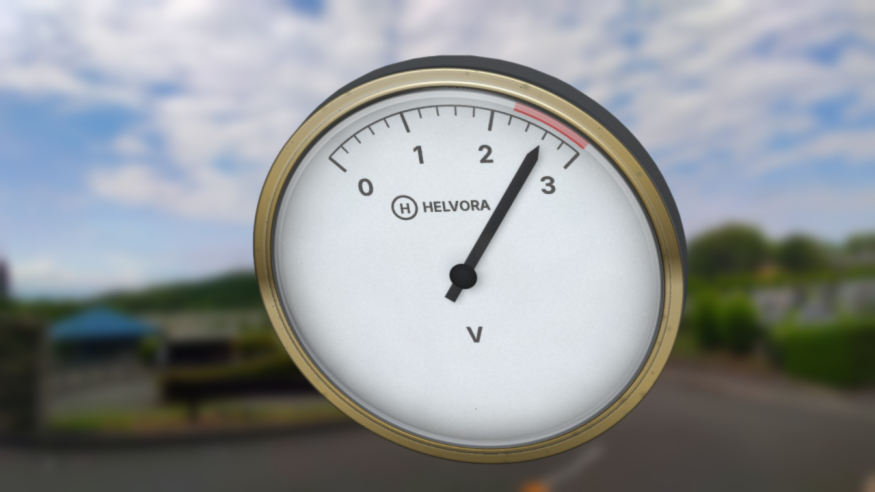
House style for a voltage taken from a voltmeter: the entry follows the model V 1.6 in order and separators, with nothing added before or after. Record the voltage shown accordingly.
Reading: V 2.6
